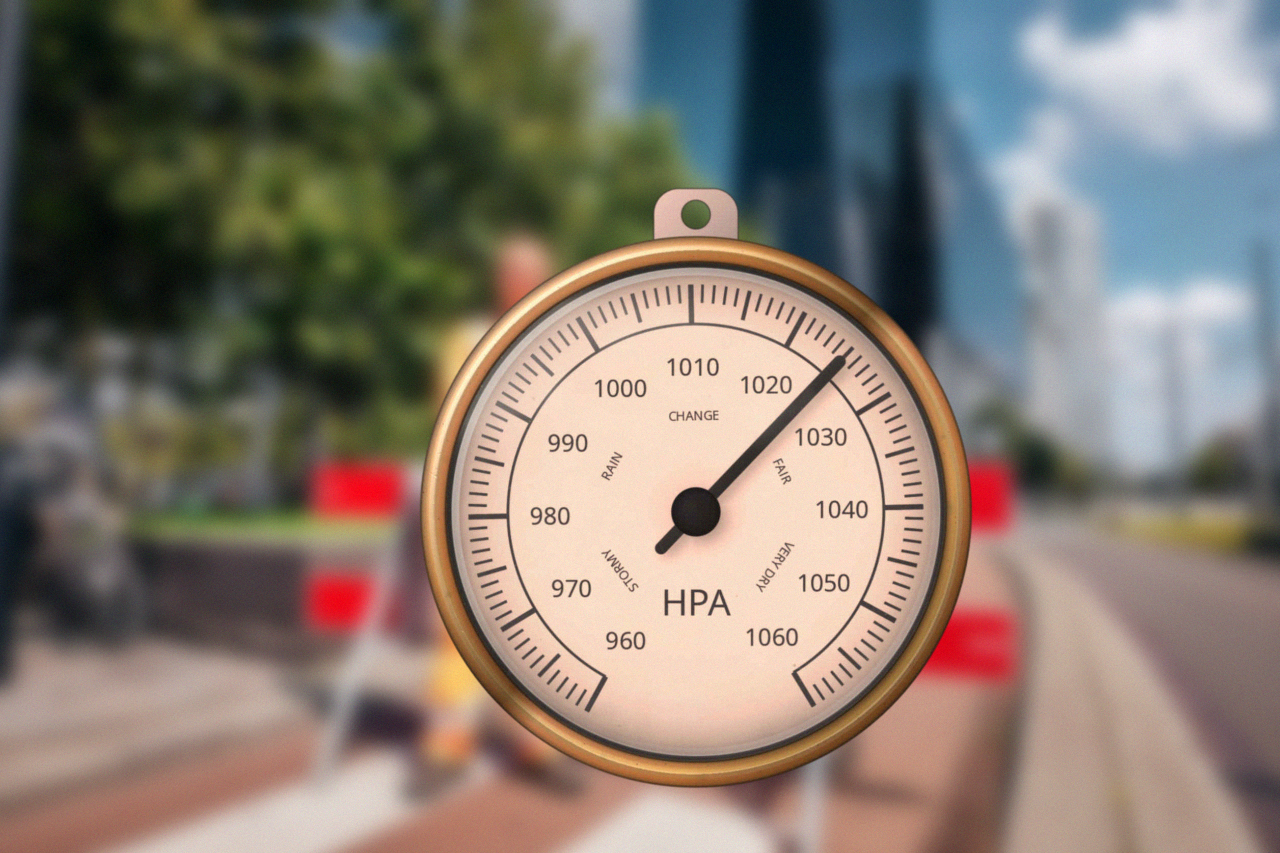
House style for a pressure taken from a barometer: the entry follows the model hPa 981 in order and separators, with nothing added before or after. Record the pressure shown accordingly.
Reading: hPa 1025
